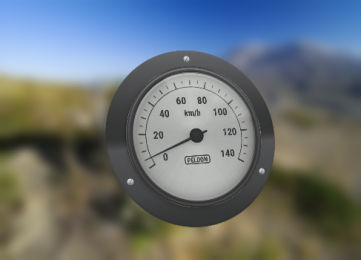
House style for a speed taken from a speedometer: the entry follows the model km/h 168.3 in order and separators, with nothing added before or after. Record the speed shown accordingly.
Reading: km/h 5
